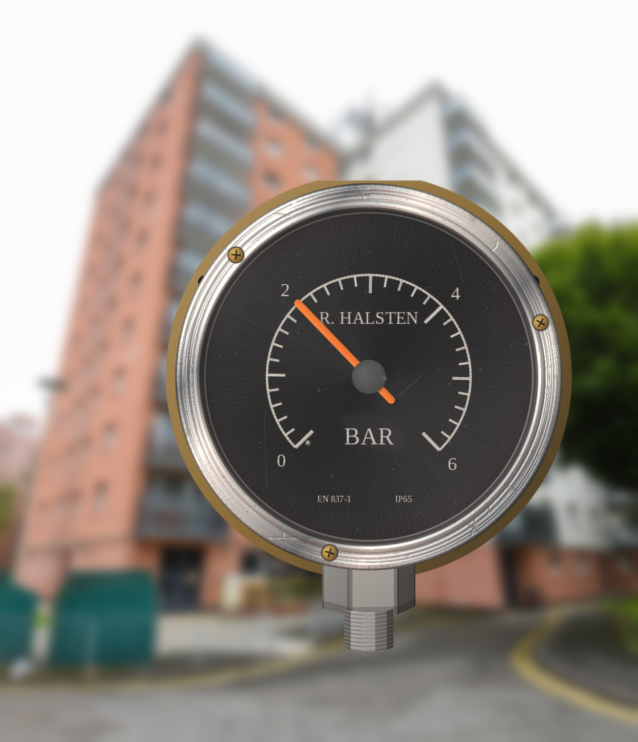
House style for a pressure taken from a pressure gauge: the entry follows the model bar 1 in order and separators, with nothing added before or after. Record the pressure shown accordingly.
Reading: bar 2
